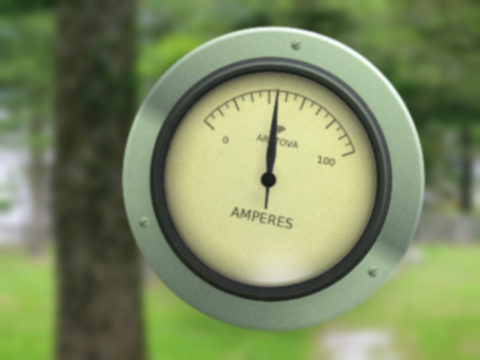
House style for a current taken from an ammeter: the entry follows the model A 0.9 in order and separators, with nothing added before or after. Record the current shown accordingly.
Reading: A 45
